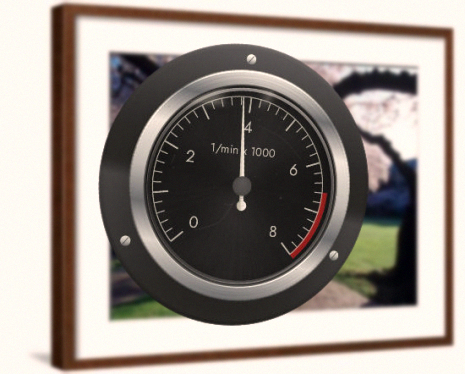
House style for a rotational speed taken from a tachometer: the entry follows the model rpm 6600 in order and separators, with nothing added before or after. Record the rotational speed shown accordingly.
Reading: rpm 3800
